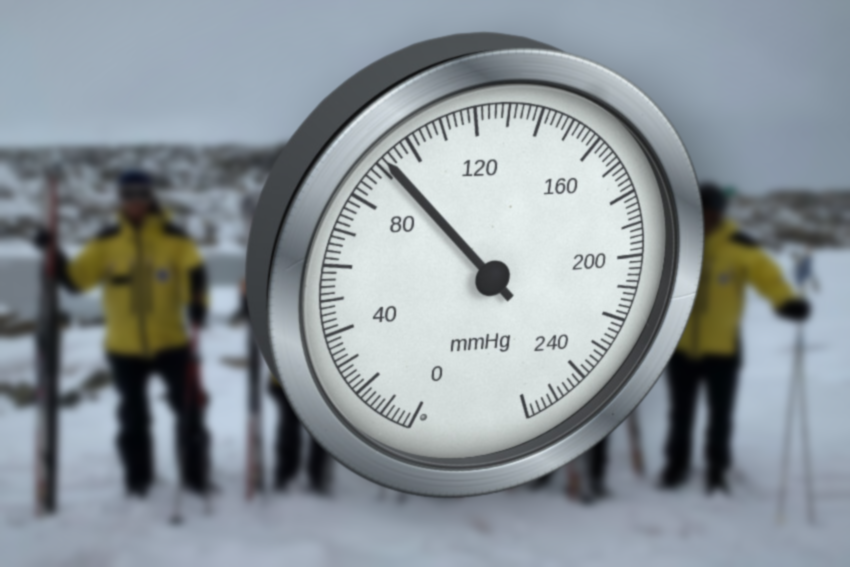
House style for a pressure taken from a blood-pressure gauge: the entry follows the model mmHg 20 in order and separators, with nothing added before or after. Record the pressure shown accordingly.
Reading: mmHg 92
